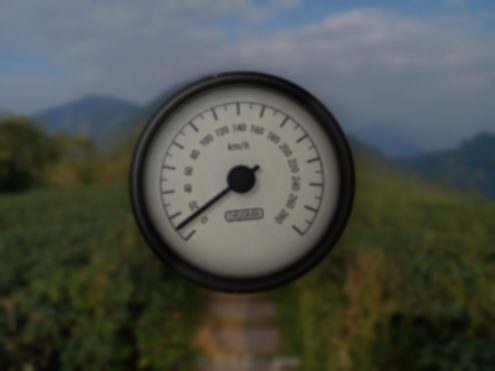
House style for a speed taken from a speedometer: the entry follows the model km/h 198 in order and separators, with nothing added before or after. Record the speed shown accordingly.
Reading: km/h 10
